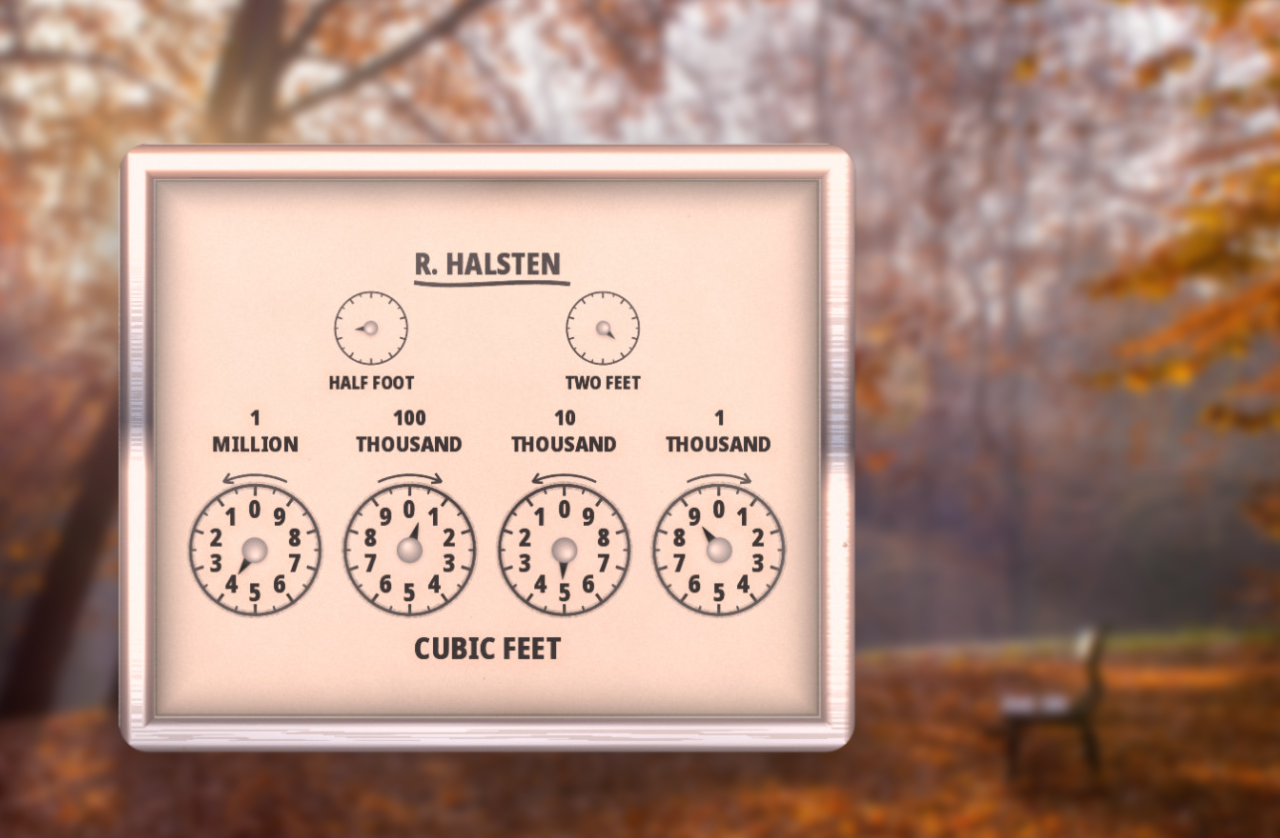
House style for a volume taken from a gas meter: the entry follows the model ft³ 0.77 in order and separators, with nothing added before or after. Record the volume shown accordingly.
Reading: ft³ 404900
